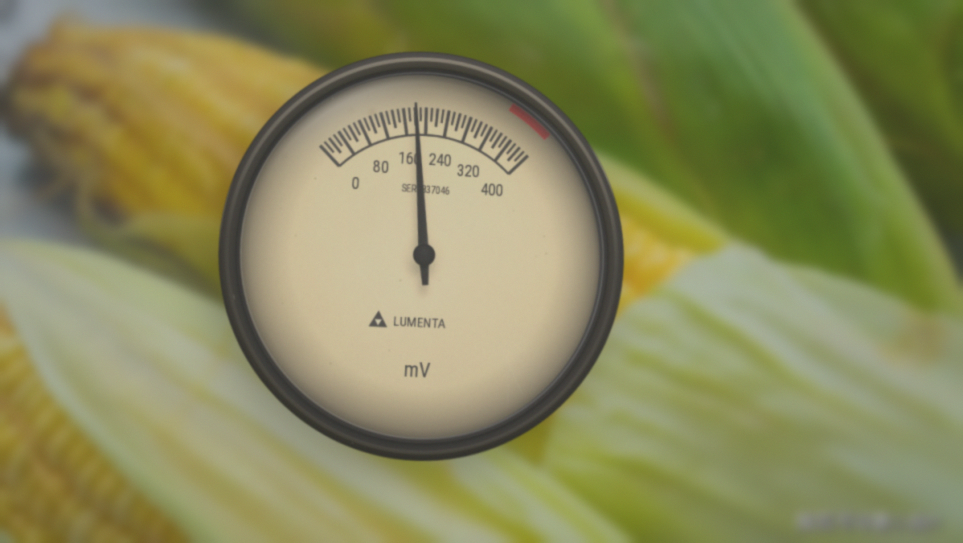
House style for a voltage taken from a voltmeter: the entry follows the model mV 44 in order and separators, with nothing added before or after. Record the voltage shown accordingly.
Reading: mV 180
